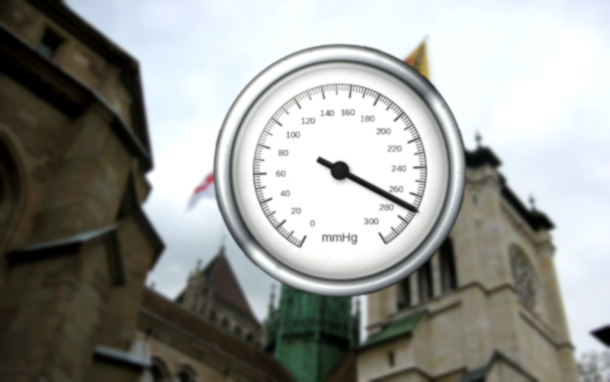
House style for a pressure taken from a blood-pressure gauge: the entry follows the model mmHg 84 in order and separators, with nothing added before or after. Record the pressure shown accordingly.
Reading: mmHg 270
